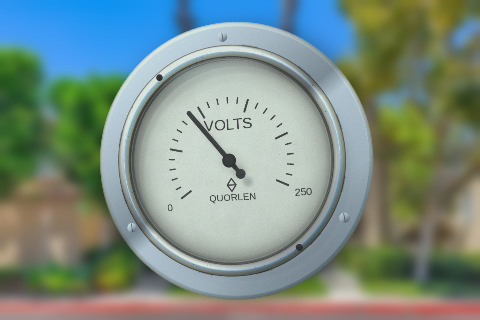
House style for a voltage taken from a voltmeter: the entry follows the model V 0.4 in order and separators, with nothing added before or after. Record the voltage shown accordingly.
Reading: V 90
